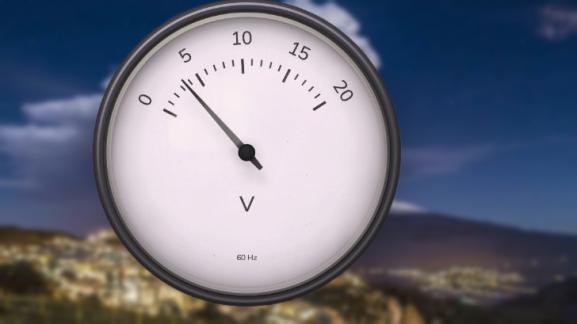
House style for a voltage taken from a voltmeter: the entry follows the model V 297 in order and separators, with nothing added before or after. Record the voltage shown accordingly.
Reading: V 3.5
